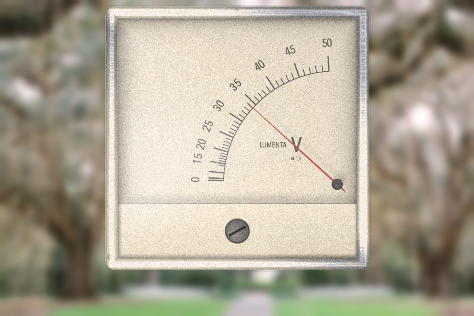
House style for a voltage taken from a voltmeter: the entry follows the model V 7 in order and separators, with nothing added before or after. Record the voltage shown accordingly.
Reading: V 34
